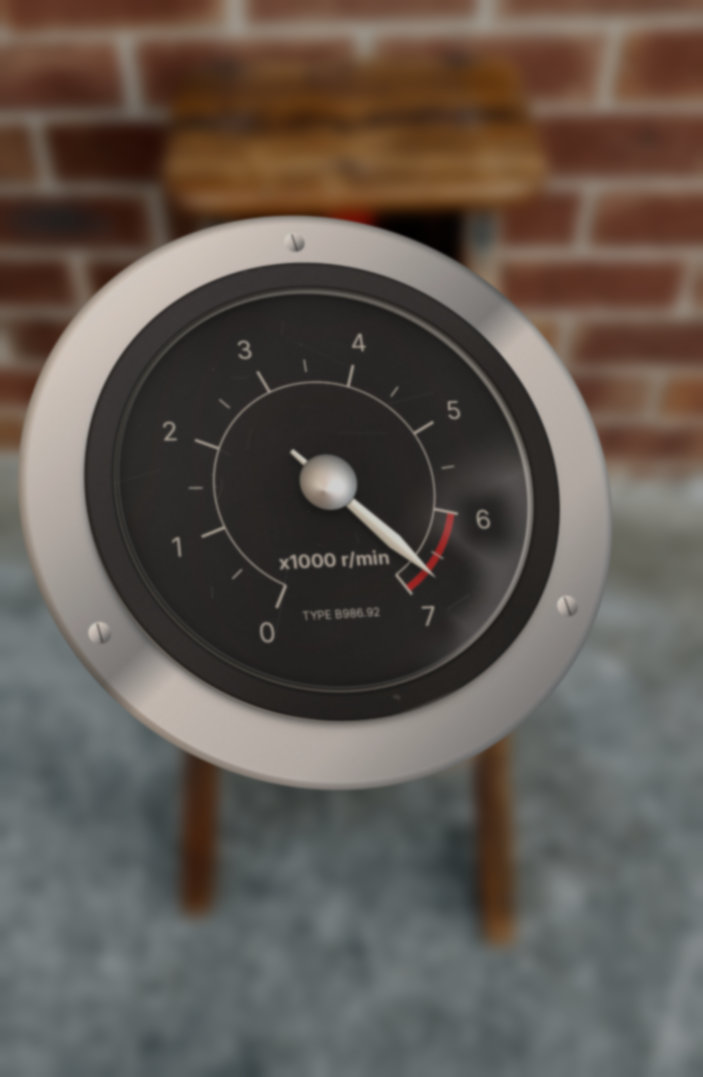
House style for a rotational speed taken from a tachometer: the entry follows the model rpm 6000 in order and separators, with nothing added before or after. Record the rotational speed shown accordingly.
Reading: rpm 6750
